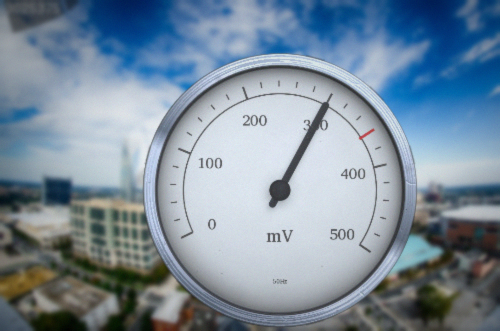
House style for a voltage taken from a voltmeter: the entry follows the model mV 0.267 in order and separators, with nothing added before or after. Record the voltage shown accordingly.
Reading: mV 300
